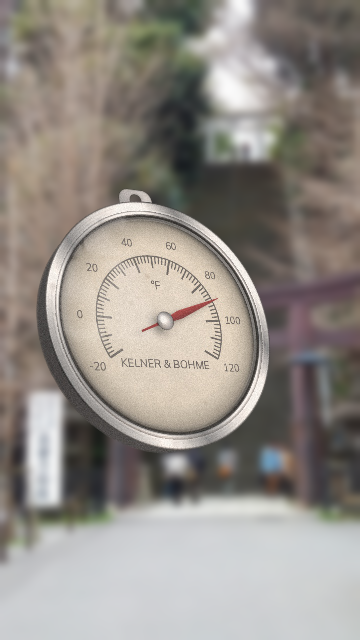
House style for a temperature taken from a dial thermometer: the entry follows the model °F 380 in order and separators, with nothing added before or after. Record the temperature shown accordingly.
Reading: °F 90
